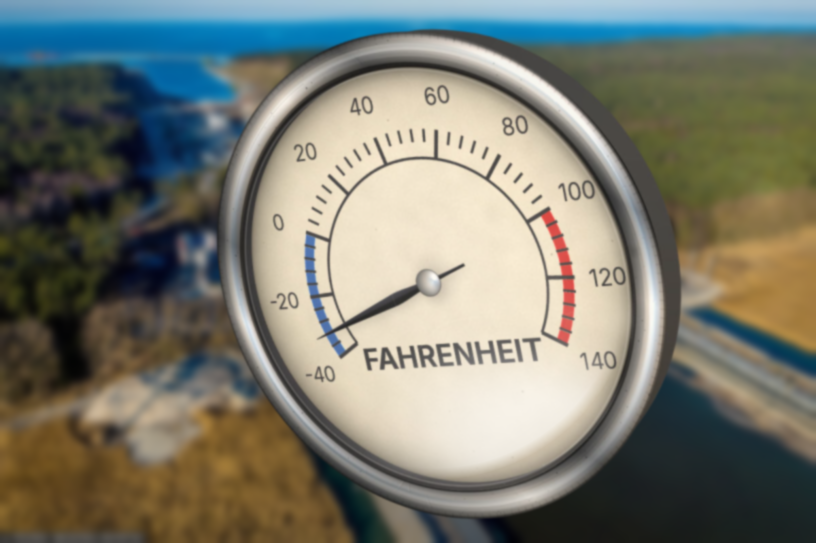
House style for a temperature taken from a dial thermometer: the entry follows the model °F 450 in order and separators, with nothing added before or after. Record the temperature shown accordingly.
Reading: °F -32
